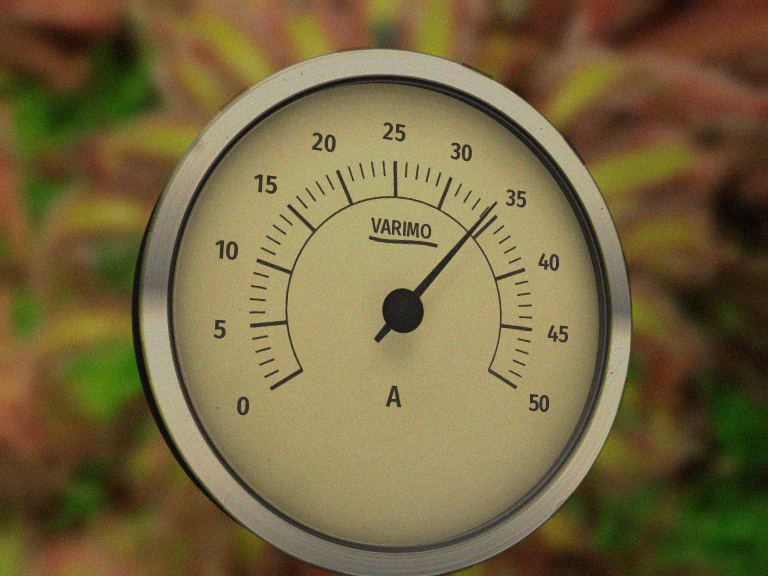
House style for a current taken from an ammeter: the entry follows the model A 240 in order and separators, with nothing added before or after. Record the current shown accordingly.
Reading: A 34
